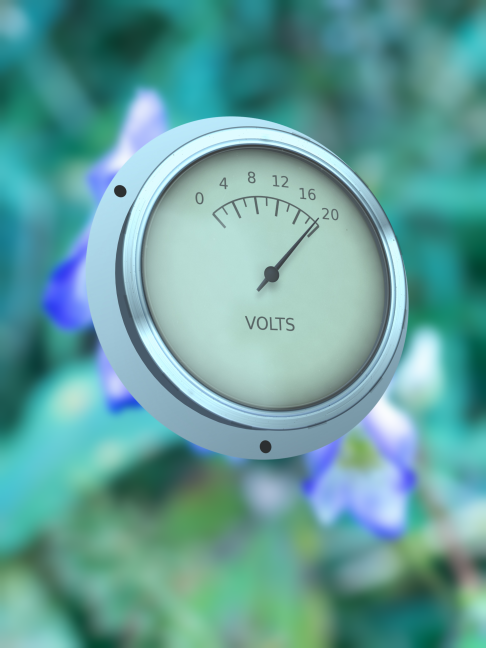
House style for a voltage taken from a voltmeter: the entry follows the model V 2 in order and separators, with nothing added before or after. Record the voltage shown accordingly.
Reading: V 19
